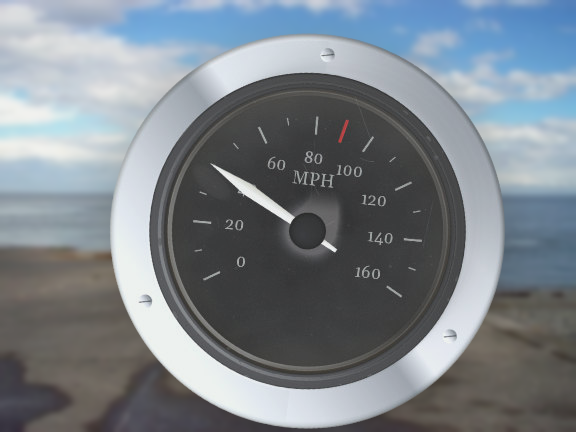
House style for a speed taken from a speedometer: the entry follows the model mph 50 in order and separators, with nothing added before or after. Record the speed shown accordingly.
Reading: mph 40
